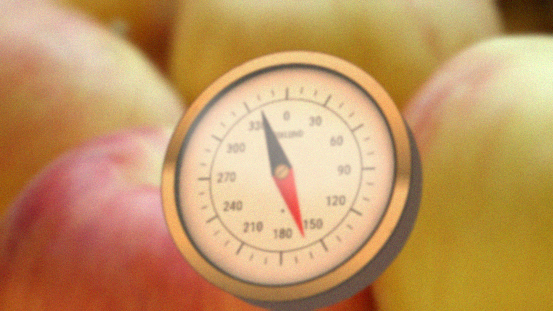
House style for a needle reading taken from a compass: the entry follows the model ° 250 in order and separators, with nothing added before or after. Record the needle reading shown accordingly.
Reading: ° 160
